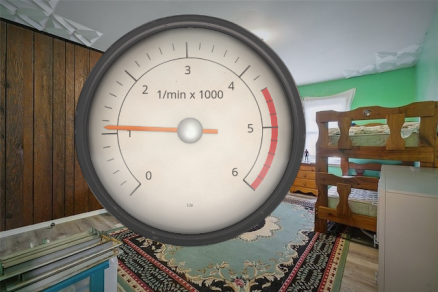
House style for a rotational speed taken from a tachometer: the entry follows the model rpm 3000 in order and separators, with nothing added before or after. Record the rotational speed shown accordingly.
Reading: rpm 1100
